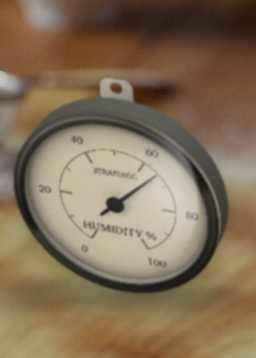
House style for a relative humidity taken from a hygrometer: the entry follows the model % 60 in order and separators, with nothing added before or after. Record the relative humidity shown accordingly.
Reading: % 65
